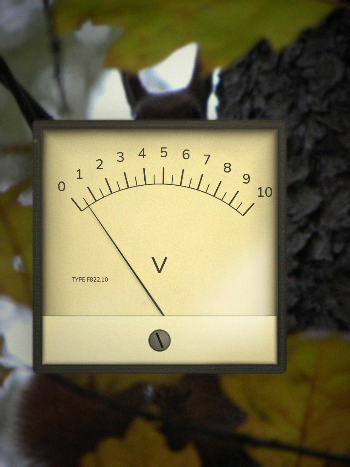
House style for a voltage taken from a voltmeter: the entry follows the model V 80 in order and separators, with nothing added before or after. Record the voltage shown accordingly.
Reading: V 0.5
